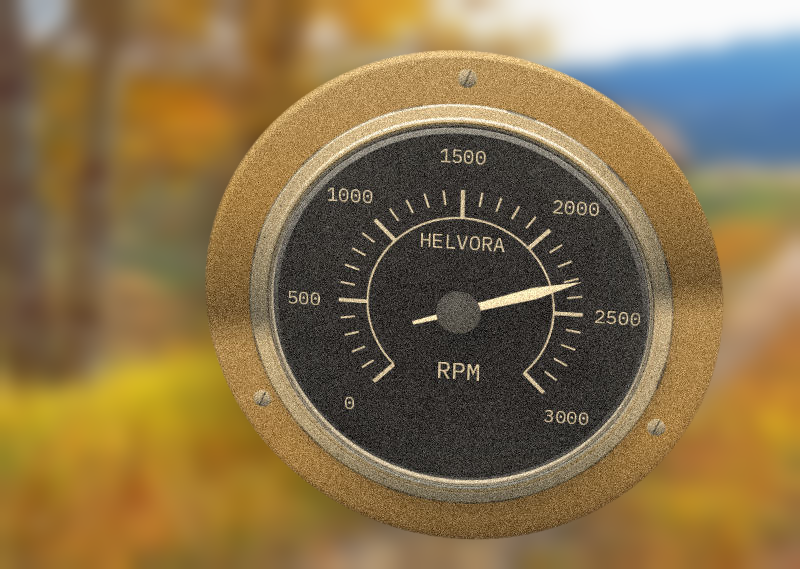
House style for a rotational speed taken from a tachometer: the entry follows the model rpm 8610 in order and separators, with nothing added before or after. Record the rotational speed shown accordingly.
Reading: rpm 2300
